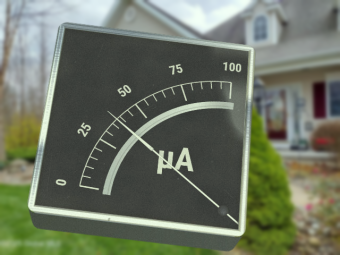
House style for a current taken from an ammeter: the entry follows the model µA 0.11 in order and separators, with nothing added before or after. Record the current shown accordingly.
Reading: µA 37.5
